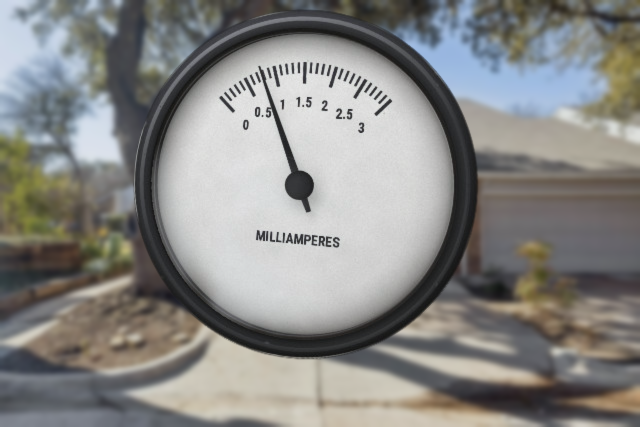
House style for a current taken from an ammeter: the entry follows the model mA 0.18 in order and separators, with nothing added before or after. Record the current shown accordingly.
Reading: mA 0.8
